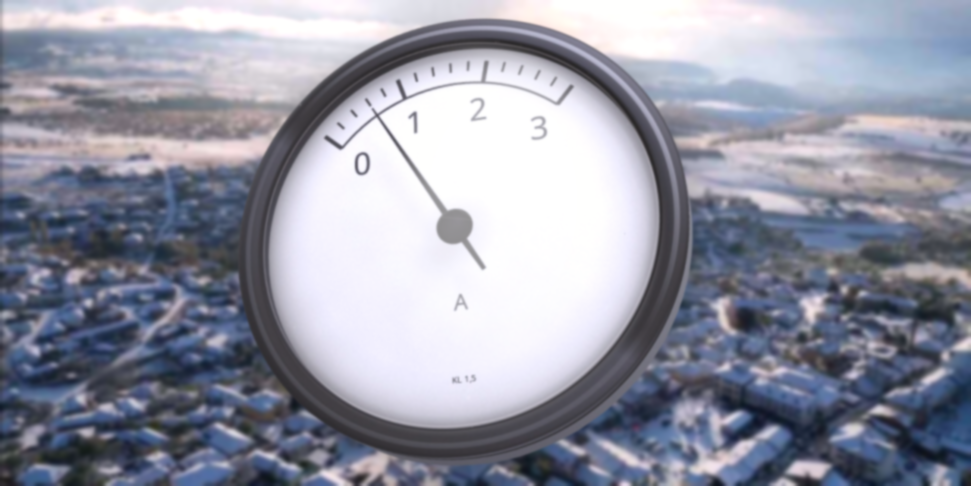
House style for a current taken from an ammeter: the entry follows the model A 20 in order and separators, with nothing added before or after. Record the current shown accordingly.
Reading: A 0.6
